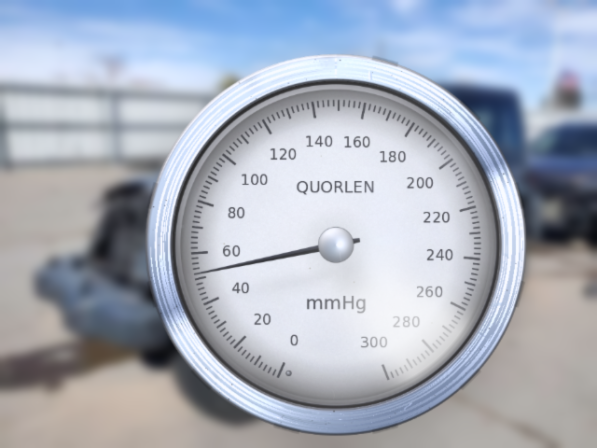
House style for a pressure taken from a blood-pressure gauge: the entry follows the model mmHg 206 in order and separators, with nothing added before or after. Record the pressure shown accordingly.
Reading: mmHg 52
